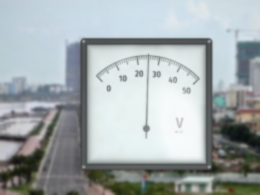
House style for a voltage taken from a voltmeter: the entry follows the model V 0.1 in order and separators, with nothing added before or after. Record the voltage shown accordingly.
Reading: V 25
